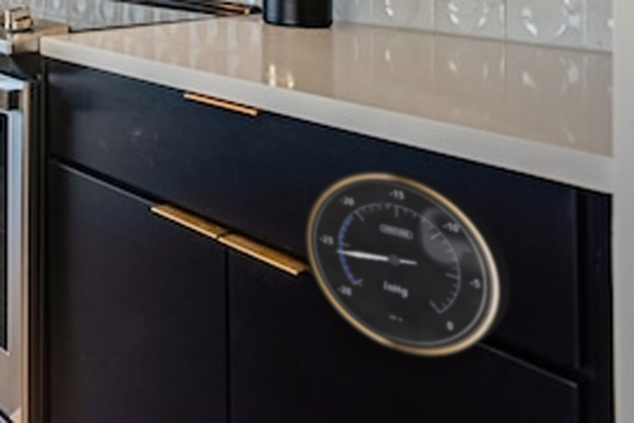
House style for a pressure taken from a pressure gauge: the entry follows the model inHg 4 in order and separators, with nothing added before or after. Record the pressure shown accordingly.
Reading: inHg -26
